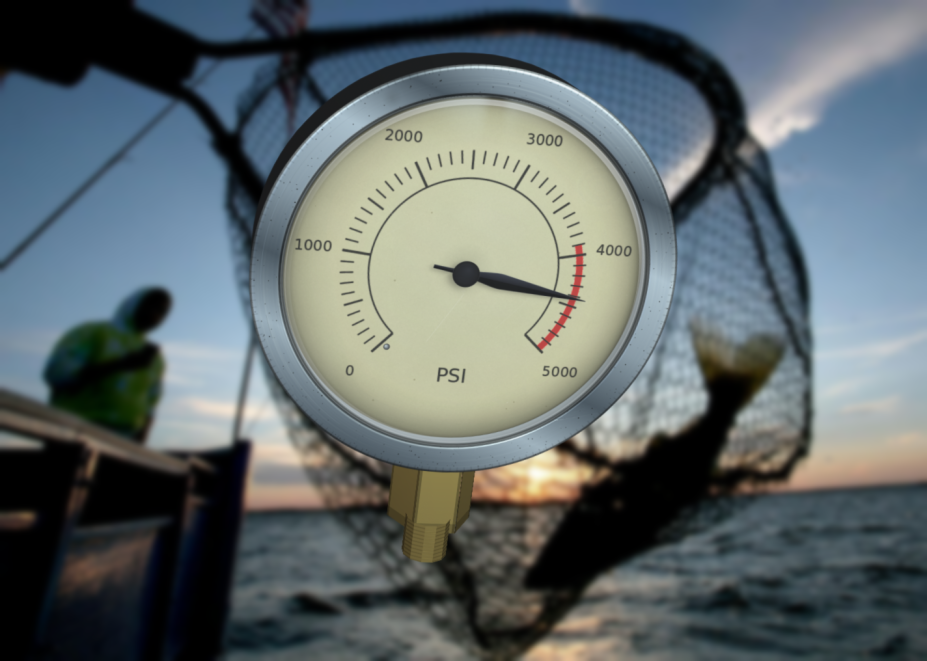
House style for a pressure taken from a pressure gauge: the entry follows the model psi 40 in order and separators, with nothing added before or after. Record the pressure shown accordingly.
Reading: psi 4400
